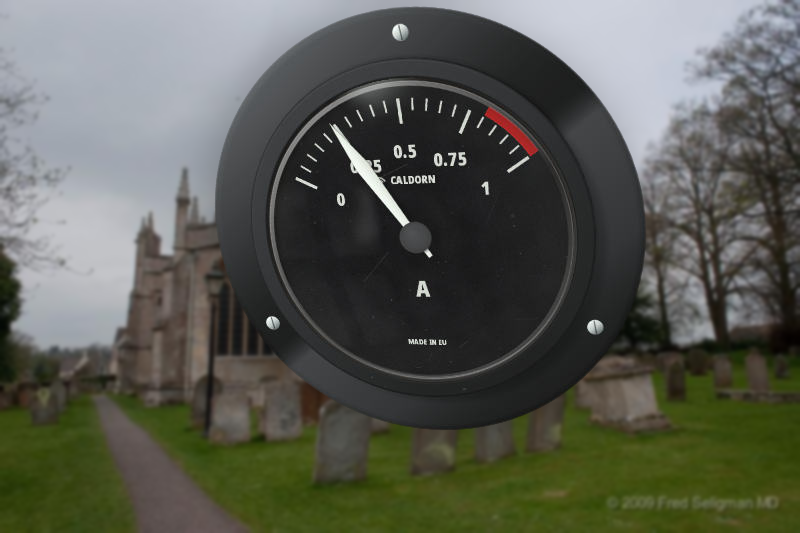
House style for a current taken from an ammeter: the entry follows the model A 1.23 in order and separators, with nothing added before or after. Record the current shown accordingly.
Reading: A 0.25
